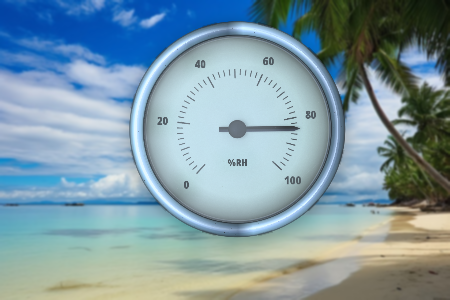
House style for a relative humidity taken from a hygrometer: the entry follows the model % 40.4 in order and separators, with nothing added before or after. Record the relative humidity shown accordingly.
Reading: % 84
